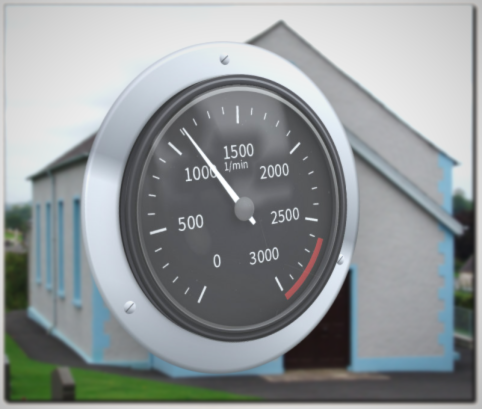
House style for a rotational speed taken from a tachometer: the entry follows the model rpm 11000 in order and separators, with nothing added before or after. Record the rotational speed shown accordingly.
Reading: rpm 1100
